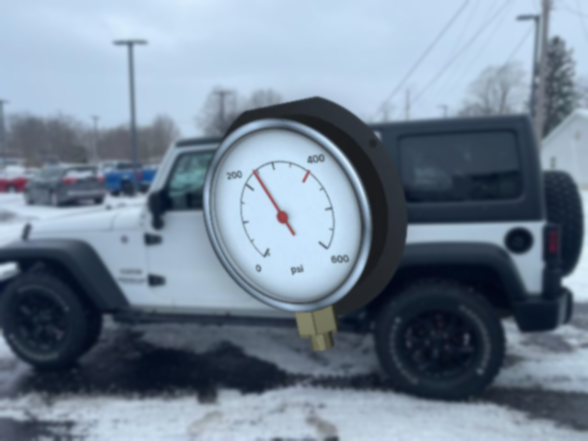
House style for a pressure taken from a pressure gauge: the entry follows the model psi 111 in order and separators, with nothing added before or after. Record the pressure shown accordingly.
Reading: psi 250
